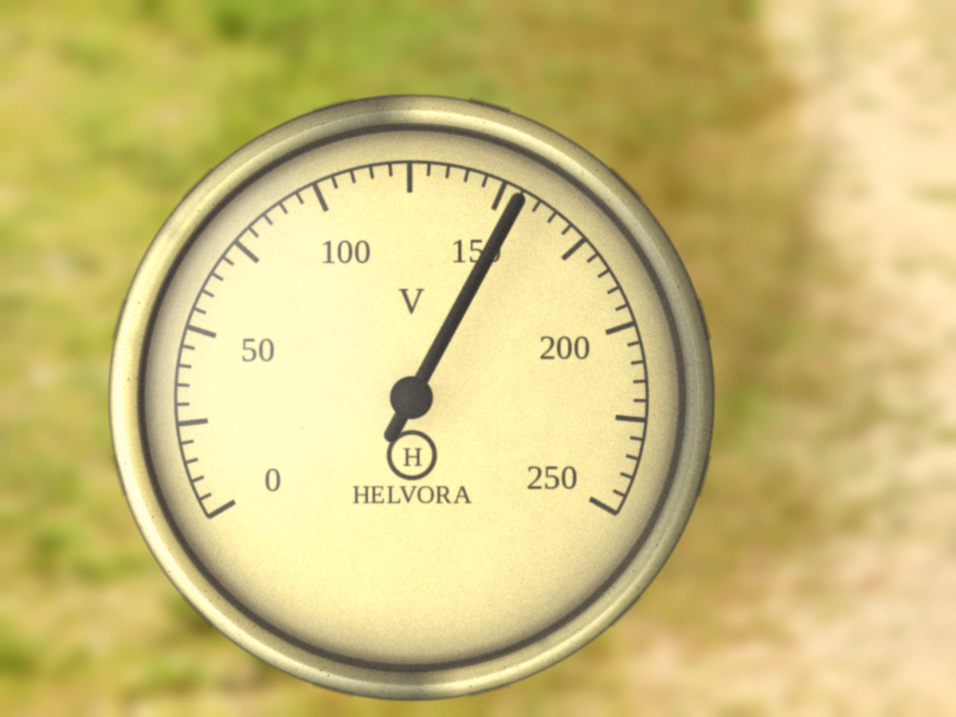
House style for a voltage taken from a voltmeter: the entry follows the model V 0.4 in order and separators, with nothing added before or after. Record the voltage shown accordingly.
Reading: V 155
